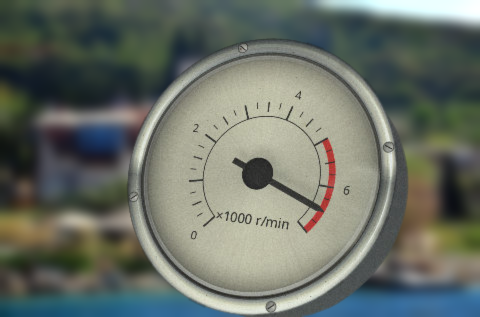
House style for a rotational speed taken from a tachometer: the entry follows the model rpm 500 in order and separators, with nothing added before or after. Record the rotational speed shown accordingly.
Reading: rpm 6500
